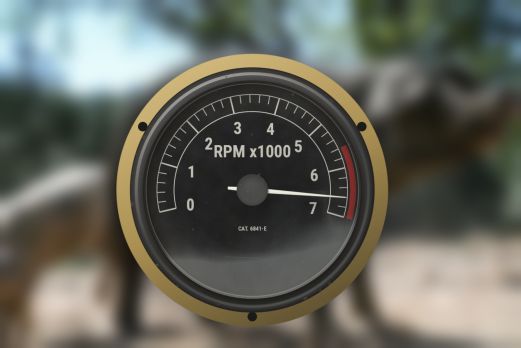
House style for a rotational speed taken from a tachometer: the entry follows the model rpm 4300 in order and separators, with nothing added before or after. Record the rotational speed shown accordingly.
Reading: rpm 6600
